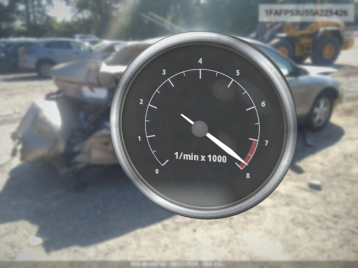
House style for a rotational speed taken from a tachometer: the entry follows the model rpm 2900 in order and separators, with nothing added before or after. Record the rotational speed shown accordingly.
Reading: rpm 7750
